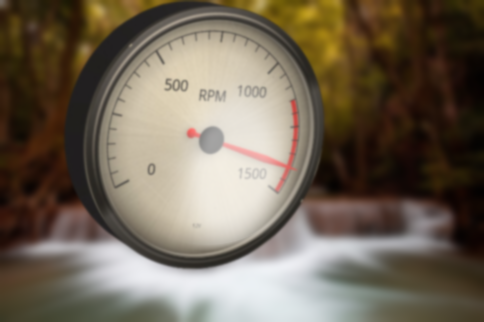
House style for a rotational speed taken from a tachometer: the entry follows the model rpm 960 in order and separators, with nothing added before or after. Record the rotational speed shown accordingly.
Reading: rpm 1400
